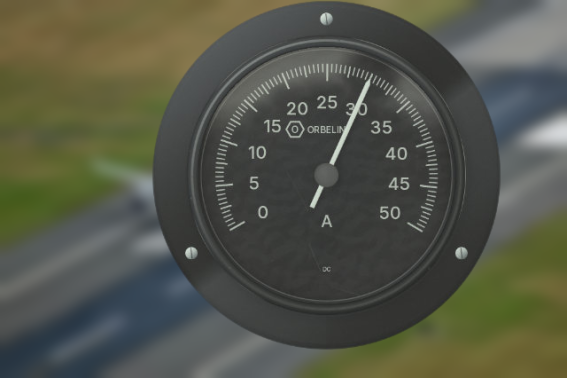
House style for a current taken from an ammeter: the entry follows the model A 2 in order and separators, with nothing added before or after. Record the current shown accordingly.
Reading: A 30
